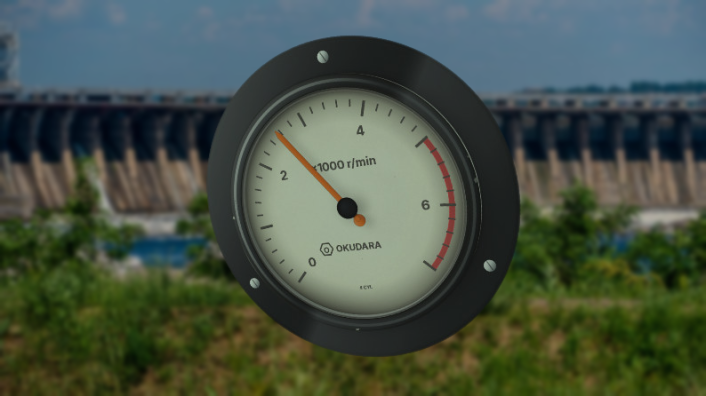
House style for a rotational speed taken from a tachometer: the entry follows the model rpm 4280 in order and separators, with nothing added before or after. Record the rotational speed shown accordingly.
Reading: rpm 2600
